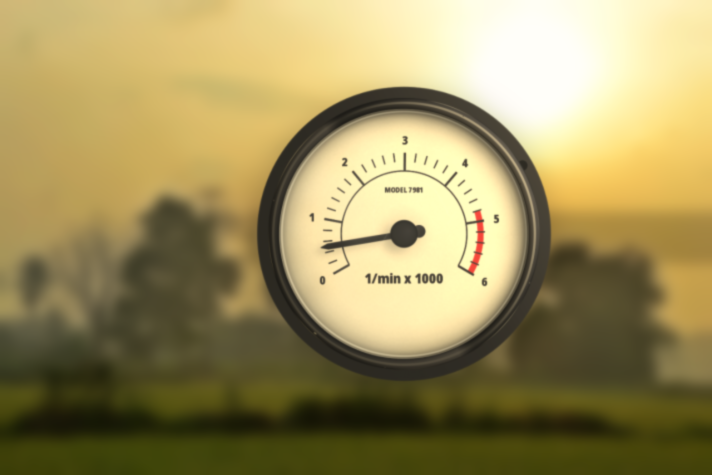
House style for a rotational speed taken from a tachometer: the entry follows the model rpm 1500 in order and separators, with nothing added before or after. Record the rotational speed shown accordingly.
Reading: rpm 500
